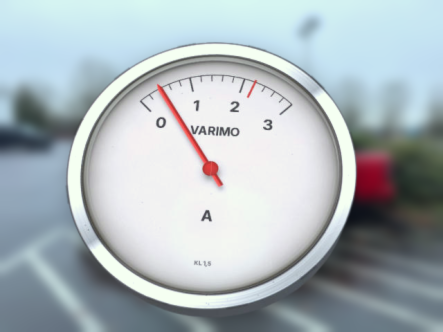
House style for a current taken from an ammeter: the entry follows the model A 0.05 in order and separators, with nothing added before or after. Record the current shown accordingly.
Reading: A 0.4
